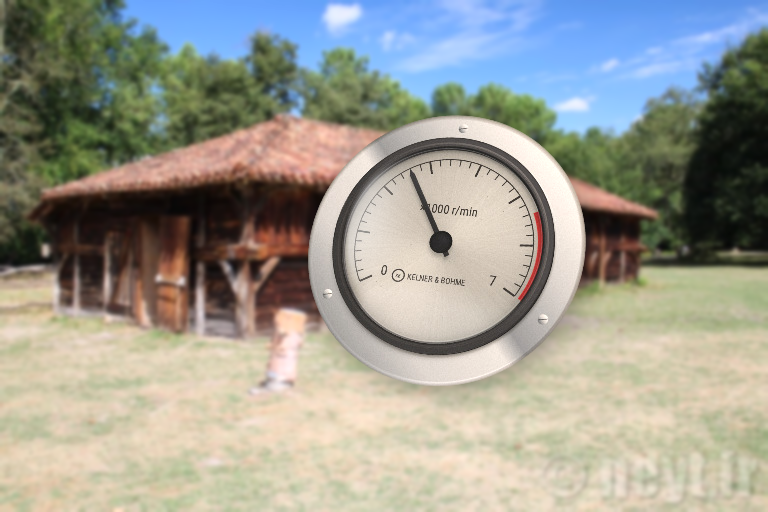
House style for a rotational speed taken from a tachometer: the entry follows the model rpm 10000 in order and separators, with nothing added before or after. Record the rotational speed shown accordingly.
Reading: rpm 2600
